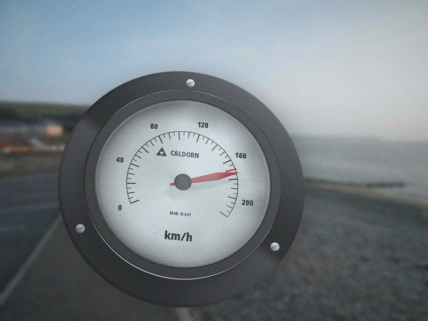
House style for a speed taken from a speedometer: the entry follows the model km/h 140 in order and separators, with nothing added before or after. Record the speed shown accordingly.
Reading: km/h 175
